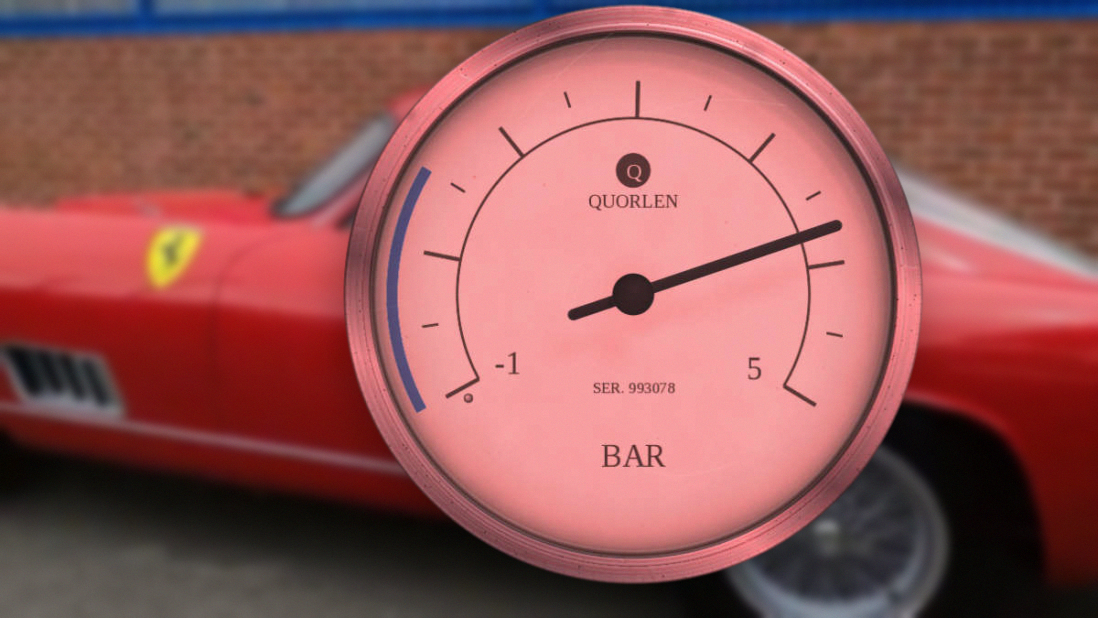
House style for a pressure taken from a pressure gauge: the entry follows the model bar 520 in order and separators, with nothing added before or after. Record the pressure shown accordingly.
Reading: bar 3.75
